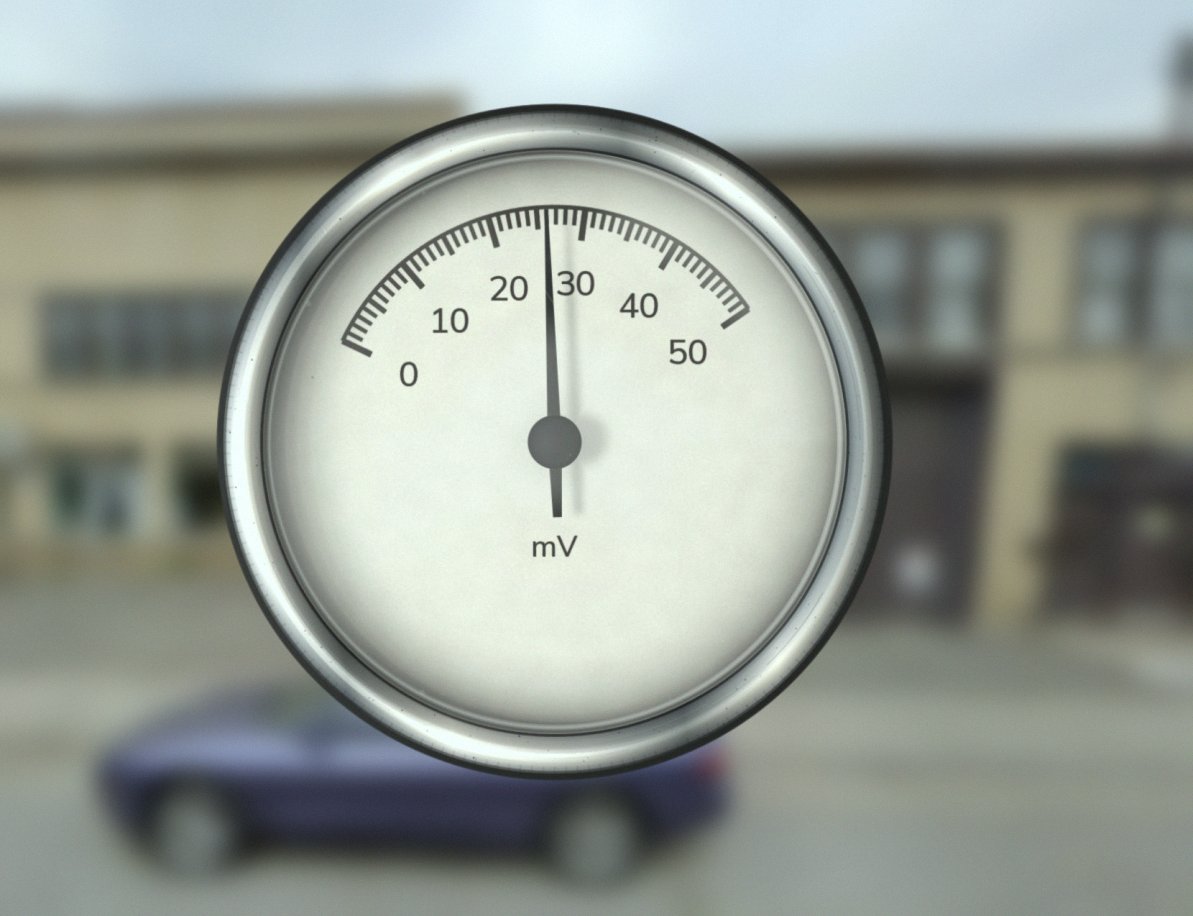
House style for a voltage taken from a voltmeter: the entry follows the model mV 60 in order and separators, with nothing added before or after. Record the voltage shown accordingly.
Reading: mV 26
